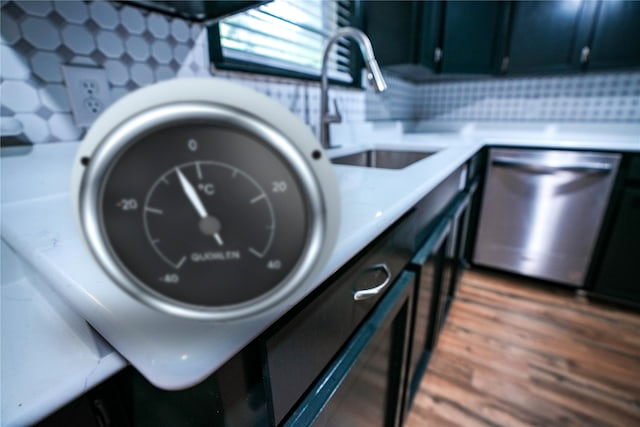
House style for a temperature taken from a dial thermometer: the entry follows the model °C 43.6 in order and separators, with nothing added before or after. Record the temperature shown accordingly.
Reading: °C -5
